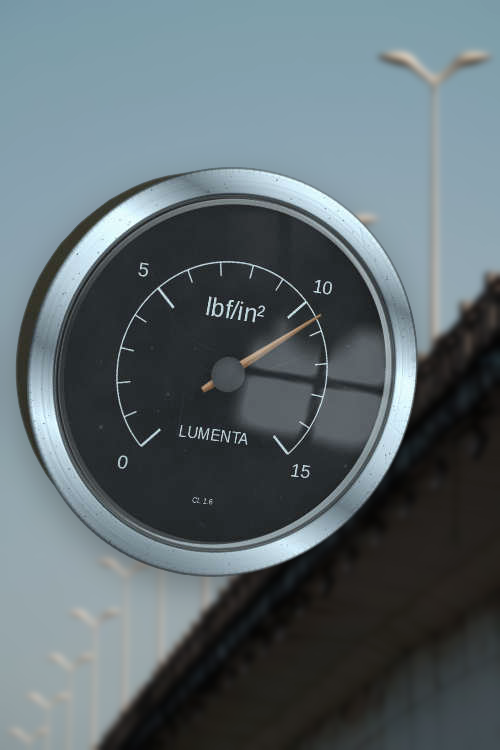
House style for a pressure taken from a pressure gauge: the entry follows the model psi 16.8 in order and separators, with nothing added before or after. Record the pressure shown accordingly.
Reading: psi 10.5
